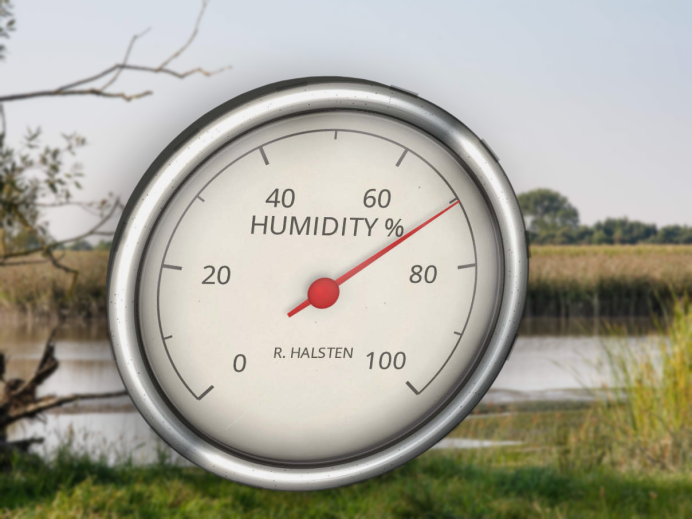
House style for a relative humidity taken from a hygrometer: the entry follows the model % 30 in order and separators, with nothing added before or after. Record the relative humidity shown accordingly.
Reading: % 70
